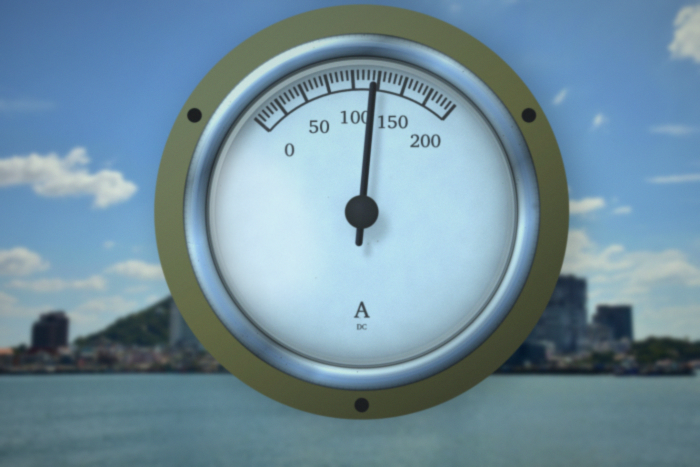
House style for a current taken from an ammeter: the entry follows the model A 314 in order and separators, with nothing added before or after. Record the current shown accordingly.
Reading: A 120
